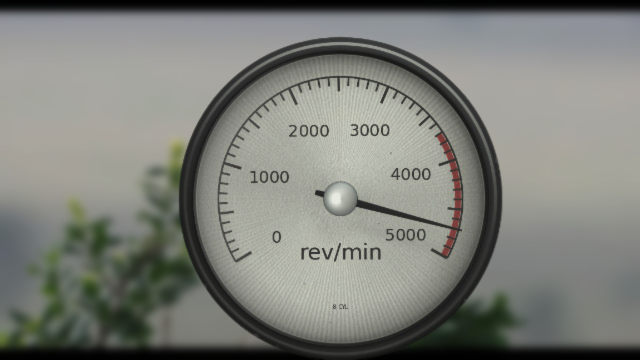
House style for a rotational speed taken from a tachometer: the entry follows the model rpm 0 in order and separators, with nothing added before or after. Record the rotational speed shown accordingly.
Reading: rpm 4700
